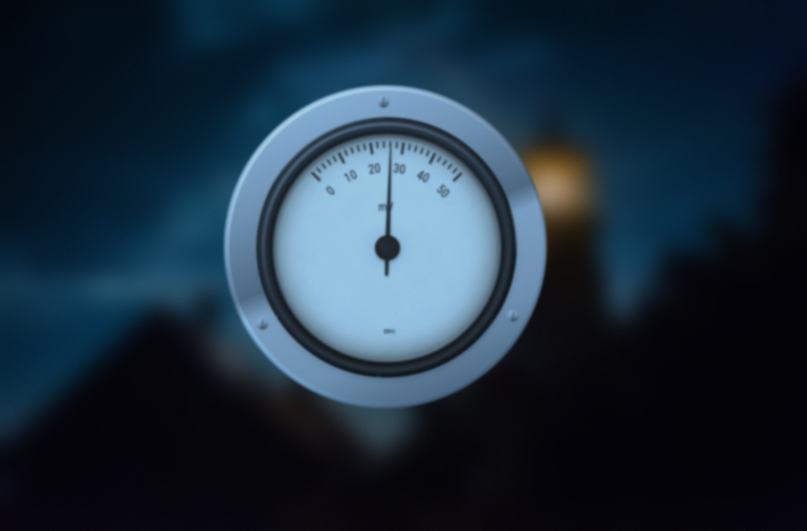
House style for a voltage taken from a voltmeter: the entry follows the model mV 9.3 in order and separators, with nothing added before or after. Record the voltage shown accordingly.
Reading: mV 26
